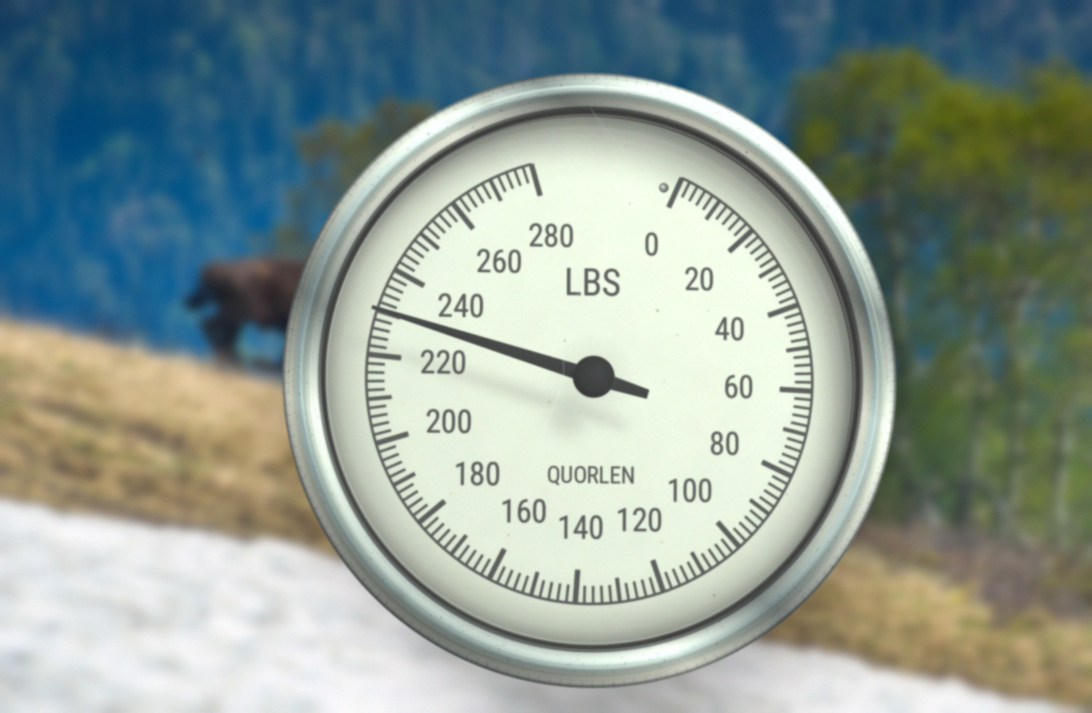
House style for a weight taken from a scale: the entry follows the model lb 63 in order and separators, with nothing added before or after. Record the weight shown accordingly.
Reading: lb 230
